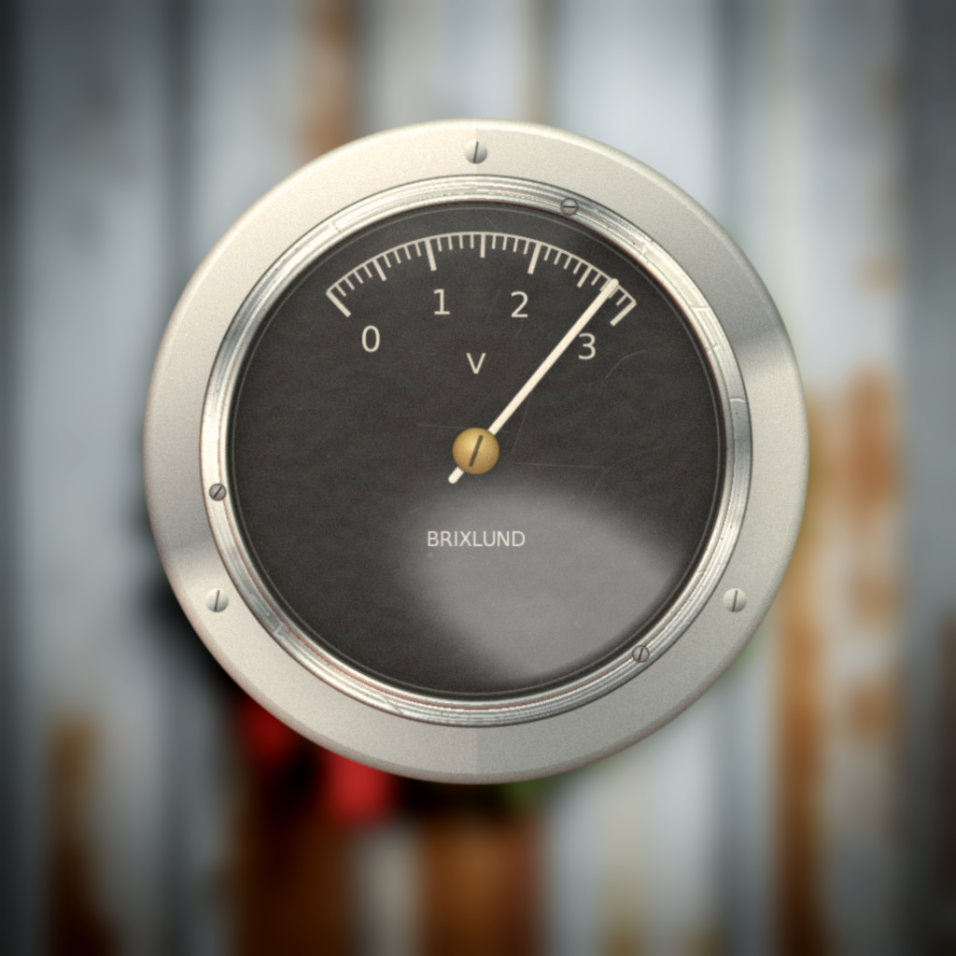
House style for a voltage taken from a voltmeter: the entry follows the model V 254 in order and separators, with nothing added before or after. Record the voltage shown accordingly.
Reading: V 2.75
